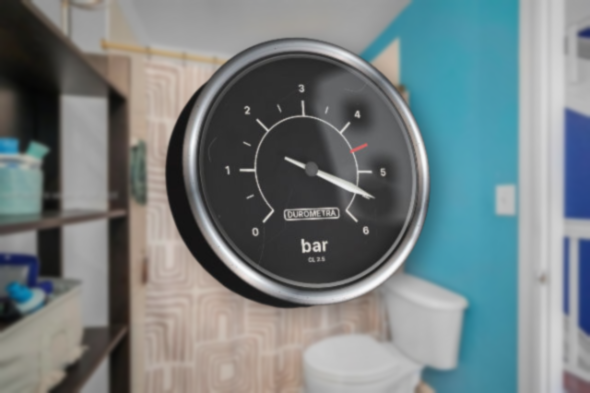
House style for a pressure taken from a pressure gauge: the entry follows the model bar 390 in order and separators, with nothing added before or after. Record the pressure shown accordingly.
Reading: bar 5.5
